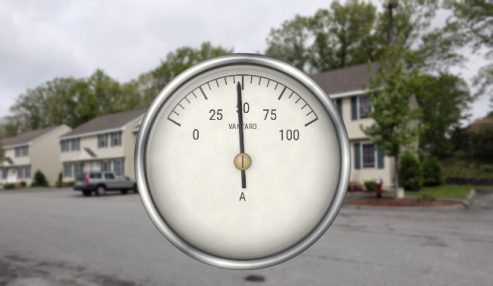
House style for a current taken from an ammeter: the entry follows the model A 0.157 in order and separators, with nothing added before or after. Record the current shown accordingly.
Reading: A 47.5
